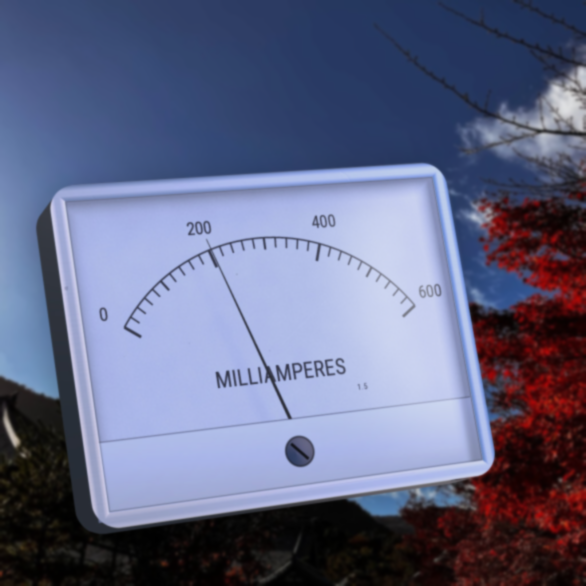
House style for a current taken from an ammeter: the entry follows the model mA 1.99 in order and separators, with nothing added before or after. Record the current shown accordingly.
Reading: mA 200
